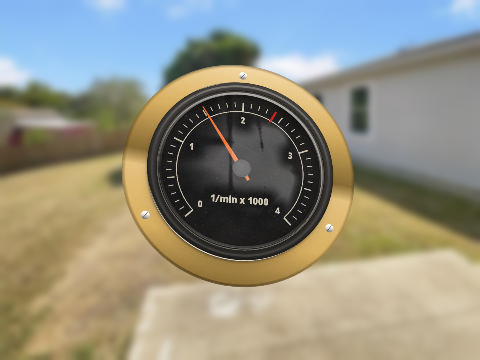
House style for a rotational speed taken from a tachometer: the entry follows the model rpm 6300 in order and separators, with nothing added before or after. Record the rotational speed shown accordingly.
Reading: rpm 1500
